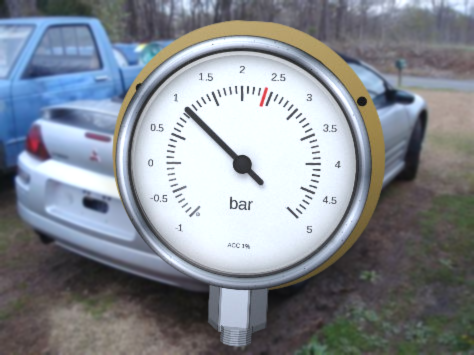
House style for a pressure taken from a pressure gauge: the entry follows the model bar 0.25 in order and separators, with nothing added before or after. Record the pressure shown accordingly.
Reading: bar 1
